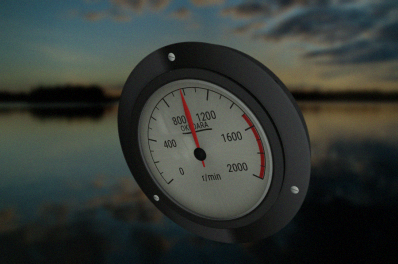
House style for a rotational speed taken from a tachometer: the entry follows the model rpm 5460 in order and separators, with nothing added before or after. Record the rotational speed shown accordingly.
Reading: rpm 1000
